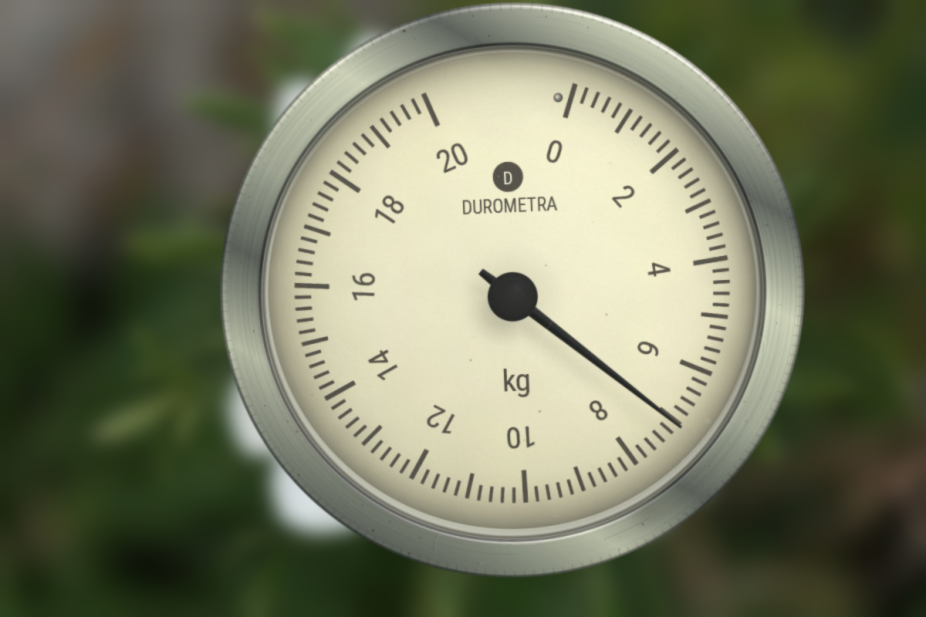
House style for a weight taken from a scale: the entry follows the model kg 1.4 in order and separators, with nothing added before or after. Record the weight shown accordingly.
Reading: kg 7
